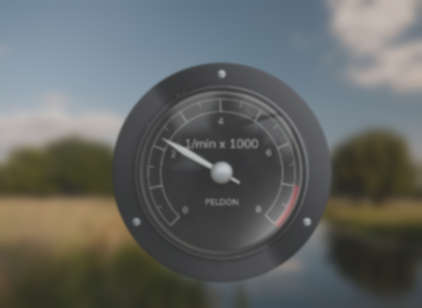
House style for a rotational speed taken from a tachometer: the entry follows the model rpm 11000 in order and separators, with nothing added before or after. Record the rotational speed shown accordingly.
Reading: rpm 2250
